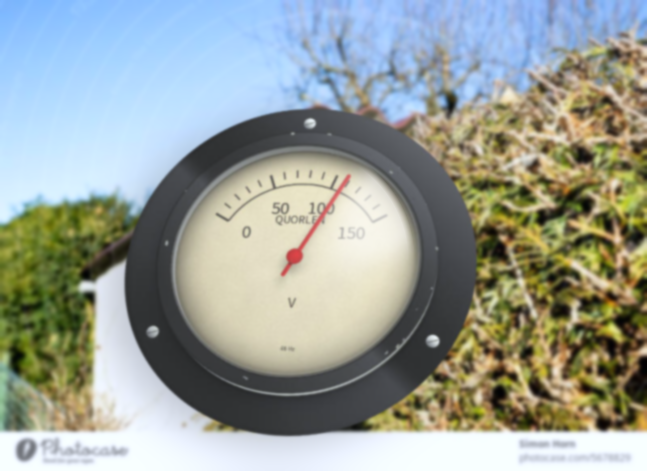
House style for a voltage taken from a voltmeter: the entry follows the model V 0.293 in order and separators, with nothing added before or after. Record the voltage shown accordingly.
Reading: V 110
